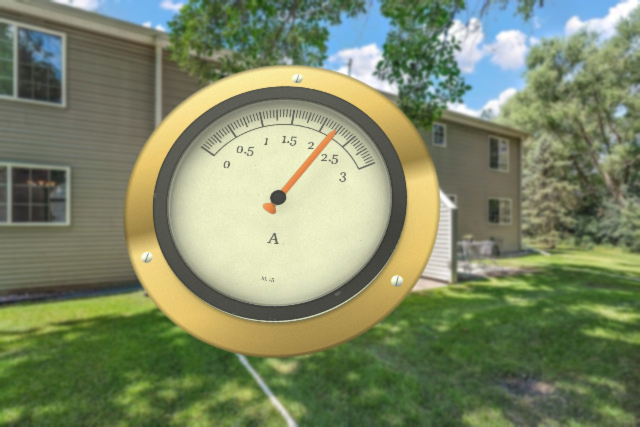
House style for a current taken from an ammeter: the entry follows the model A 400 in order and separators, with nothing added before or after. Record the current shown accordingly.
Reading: A 2.25
